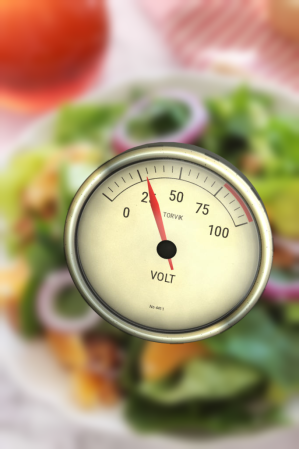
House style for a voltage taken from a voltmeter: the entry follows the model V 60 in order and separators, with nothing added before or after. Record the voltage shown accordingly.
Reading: V 30
